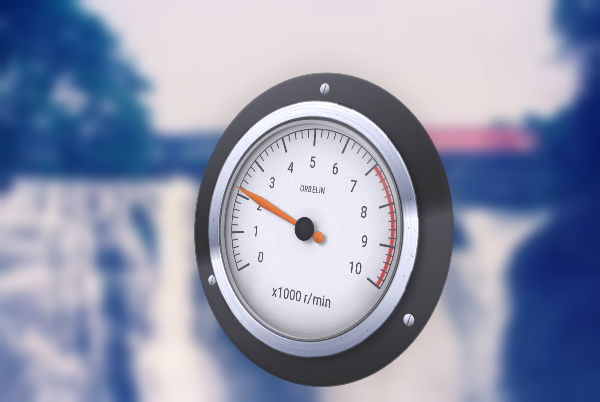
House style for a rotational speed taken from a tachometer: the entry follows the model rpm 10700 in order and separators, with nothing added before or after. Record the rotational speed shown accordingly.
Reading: rpm 2200
